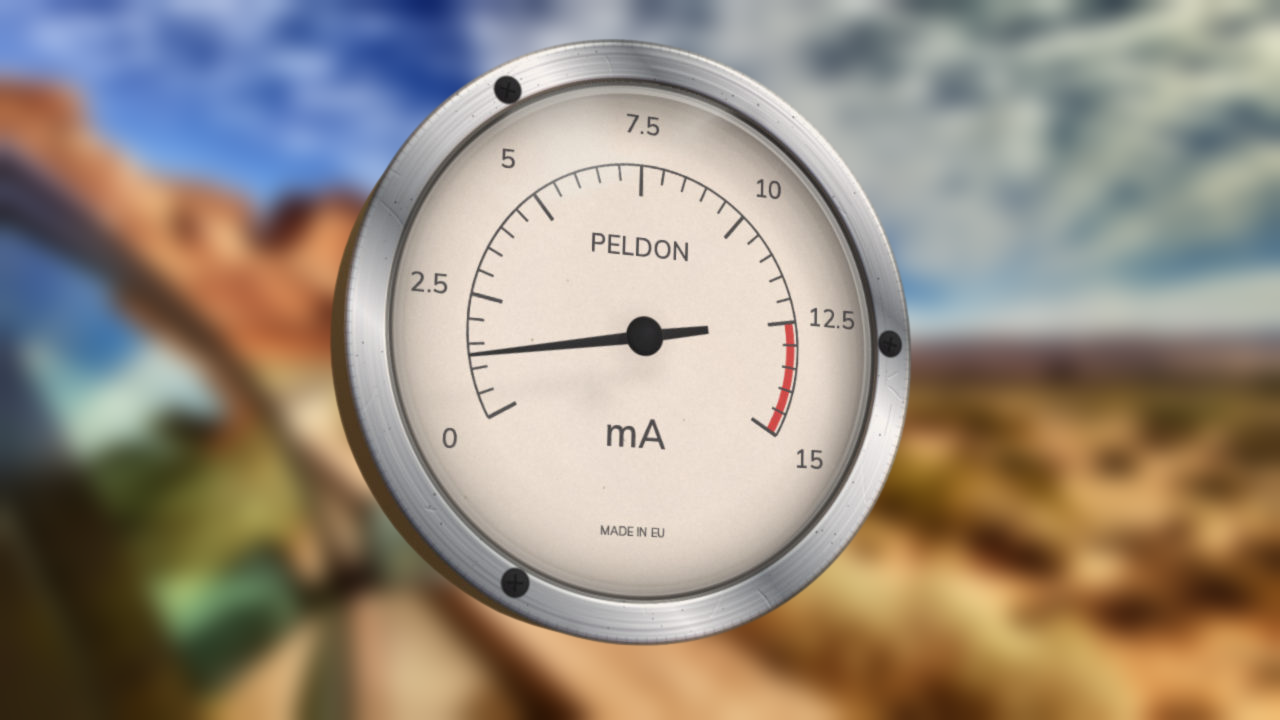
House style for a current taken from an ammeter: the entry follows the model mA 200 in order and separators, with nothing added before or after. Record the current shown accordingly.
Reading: mA 1.25
